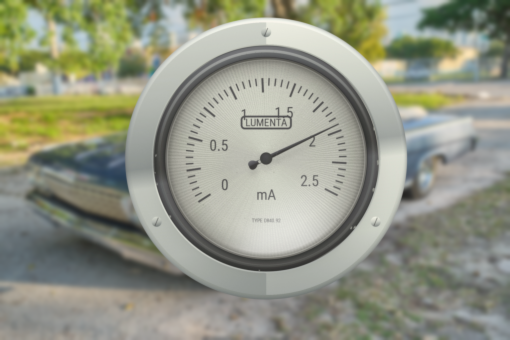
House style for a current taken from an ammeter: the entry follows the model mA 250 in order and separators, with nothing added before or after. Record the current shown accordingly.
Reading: mA 1.95
